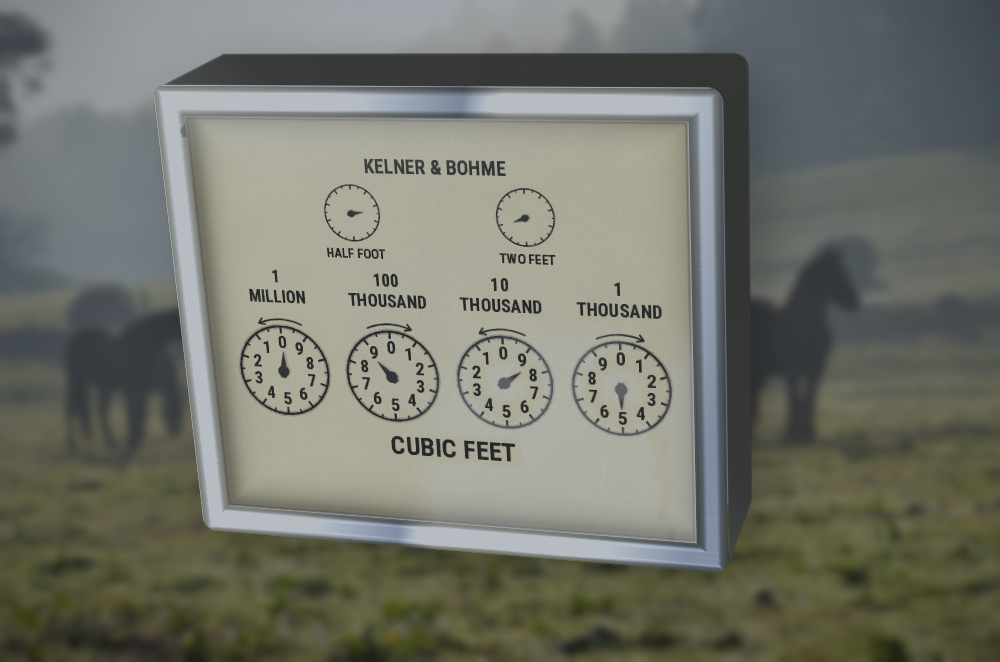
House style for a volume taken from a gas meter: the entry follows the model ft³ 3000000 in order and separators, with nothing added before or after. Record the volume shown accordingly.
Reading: ft³ 988500
